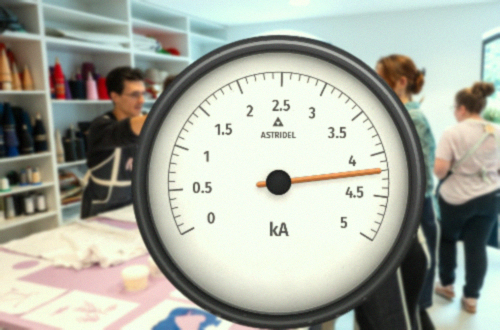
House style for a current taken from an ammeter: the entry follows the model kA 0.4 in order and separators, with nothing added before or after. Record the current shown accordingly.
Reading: kA 4.2
